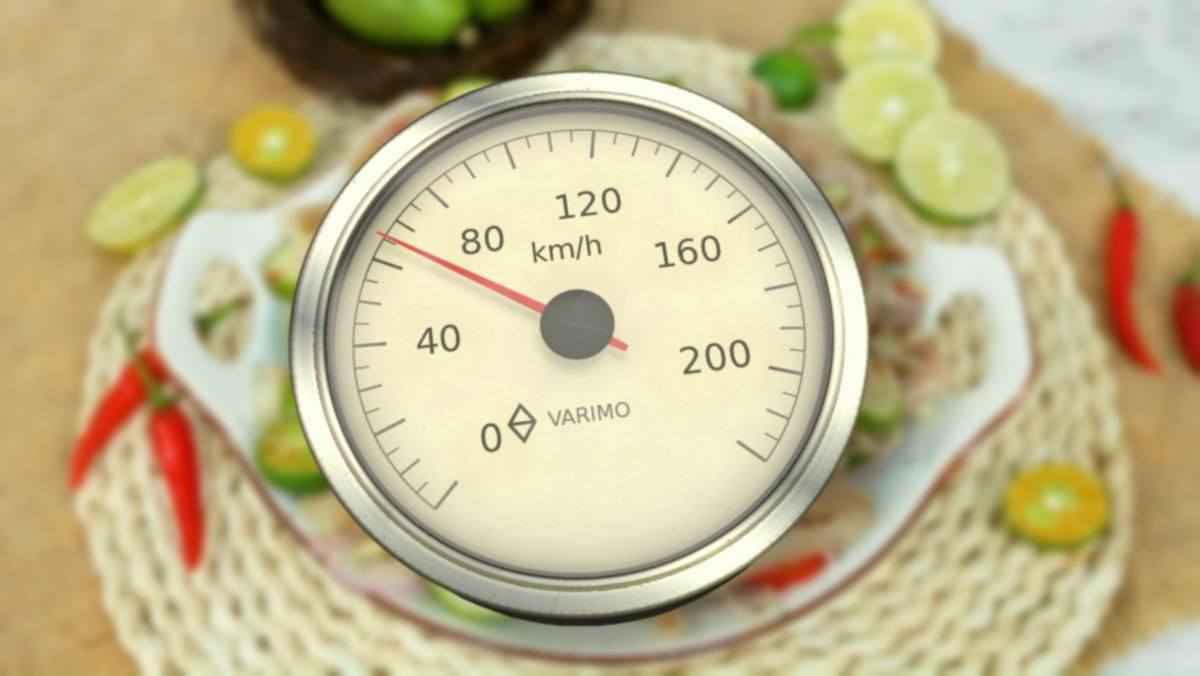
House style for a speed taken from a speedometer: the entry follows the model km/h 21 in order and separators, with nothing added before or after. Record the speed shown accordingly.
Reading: km/h 65
